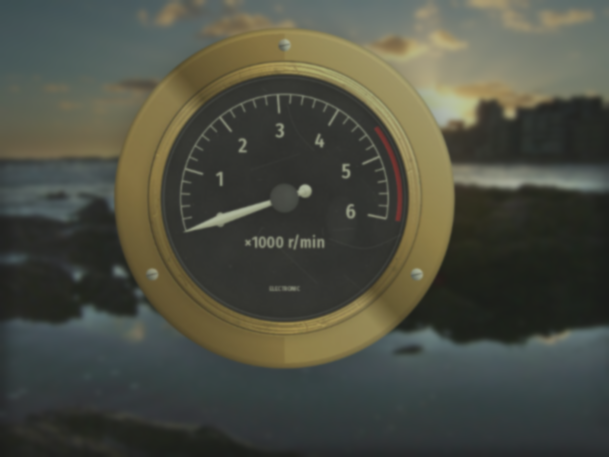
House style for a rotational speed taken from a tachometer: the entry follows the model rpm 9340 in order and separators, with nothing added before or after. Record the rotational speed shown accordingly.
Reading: rpm 0
